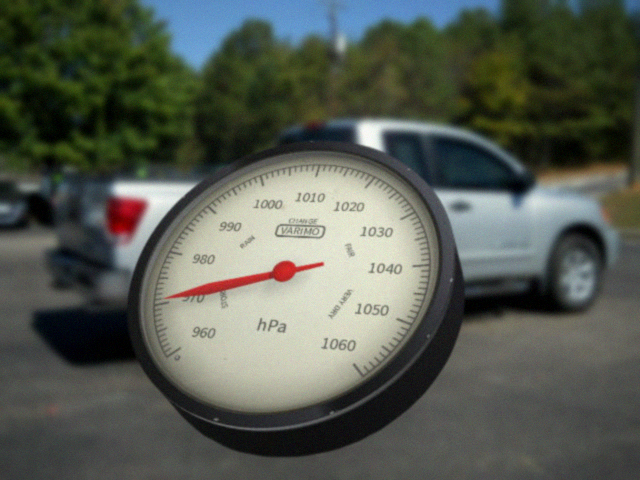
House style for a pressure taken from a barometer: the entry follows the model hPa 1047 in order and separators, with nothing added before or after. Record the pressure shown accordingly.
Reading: hPa 970
